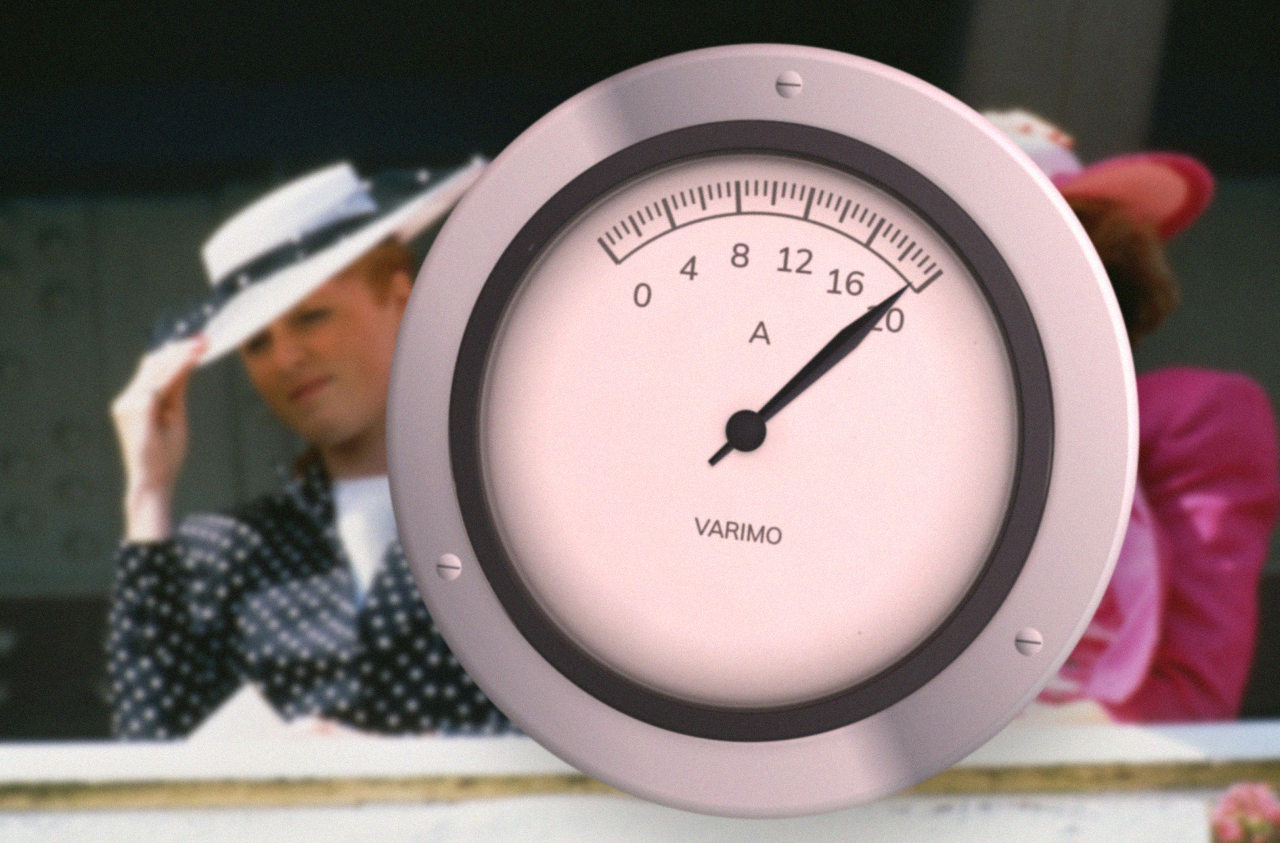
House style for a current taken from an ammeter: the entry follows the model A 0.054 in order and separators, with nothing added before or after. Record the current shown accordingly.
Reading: A 19.5
